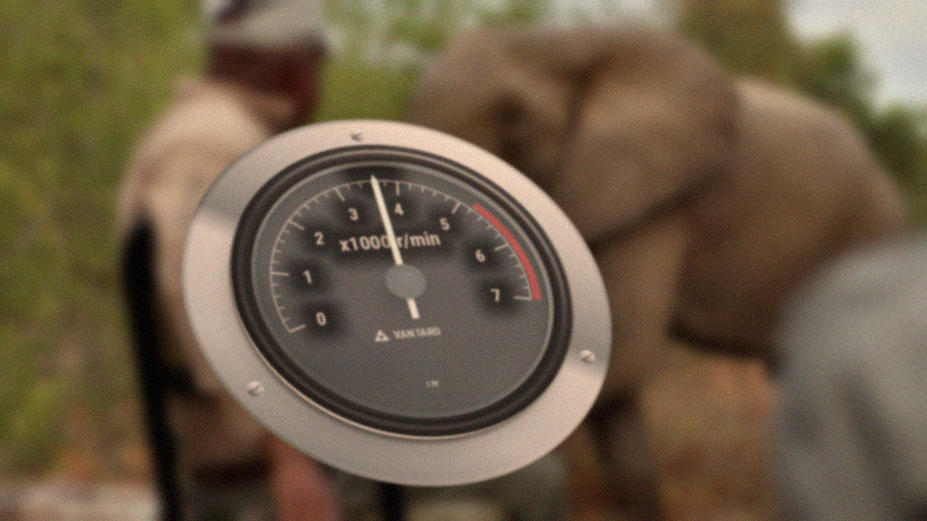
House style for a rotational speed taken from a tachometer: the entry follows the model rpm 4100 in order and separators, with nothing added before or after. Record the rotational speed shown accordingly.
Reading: rpm 3600
